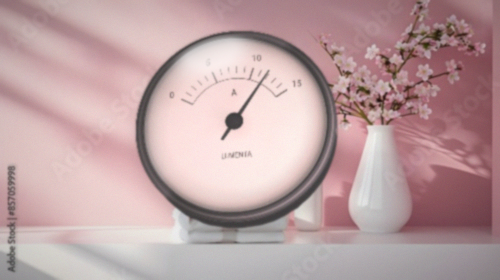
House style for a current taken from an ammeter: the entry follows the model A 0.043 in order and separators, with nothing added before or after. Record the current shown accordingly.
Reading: A 12
